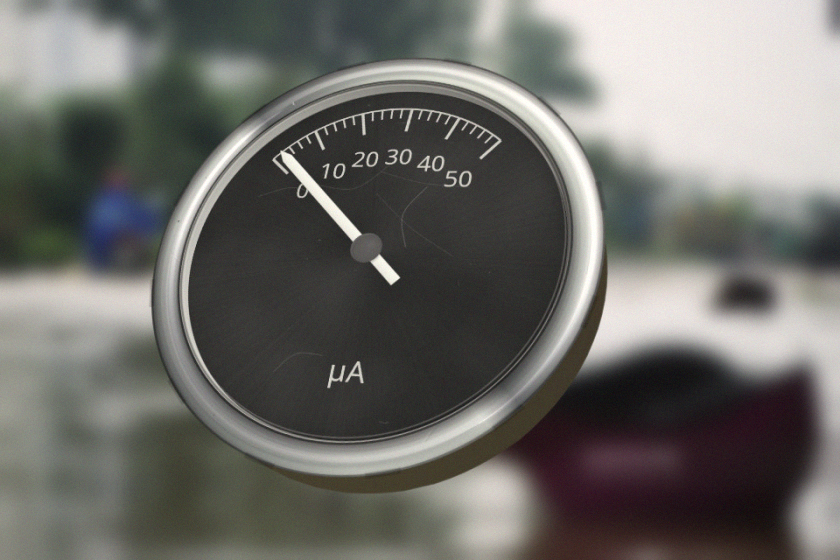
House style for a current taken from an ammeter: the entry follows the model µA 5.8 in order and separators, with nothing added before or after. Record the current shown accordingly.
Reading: µA 2
